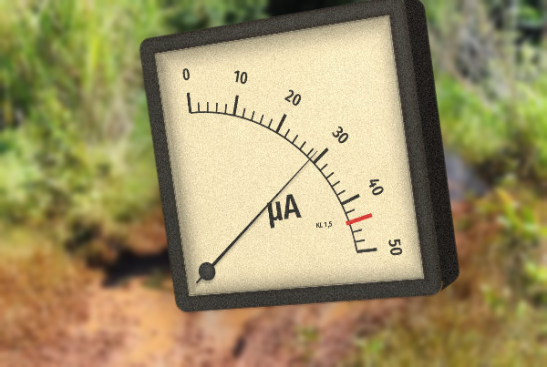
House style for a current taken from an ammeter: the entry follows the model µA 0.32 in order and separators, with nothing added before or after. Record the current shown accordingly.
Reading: µA 29
